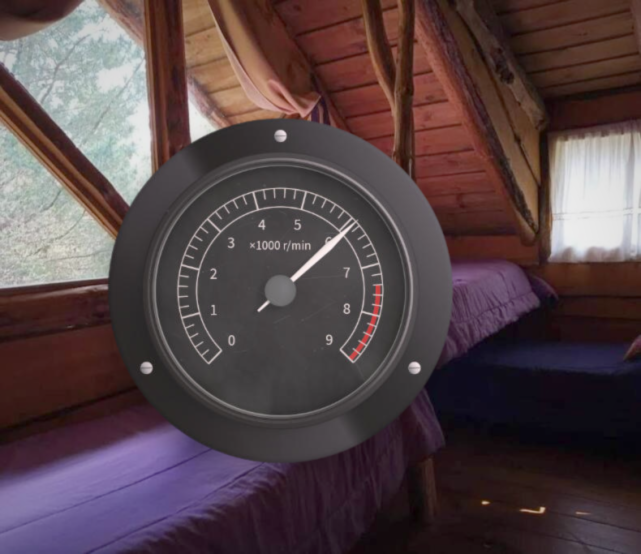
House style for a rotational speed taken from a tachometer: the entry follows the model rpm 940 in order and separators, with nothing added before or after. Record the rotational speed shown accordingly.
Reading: rpm 6100
